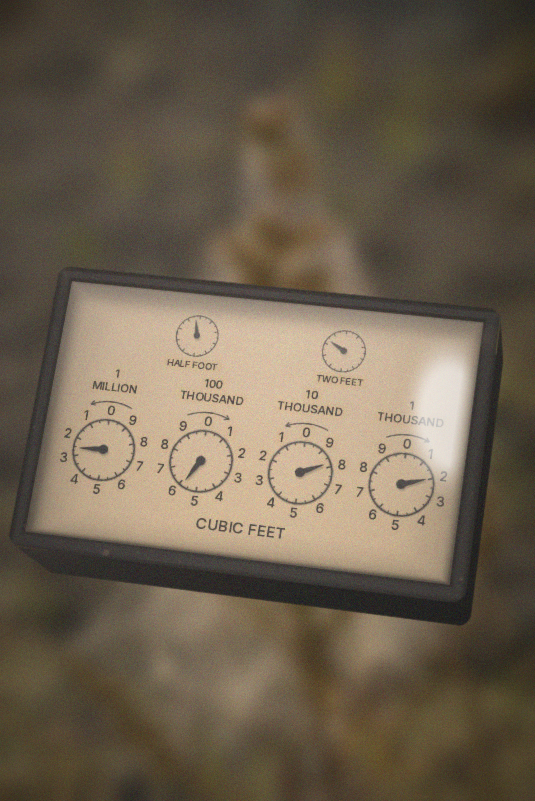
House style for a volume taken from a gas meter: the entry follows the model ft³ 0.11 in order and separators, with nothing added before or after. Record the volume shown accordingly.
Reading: ft³ 258200
